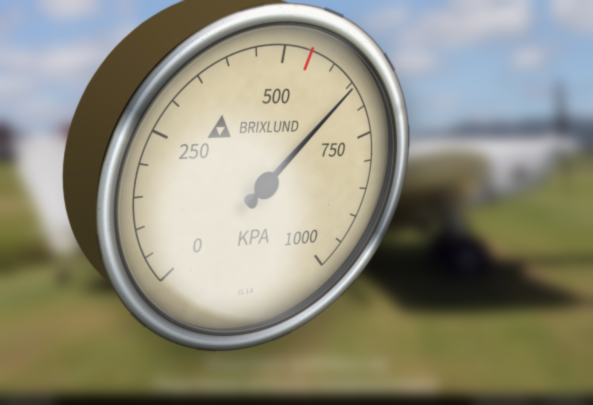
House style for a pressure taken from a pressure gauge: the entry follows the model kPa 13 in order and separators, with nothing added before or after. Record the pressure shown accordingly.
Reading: kPa 650
